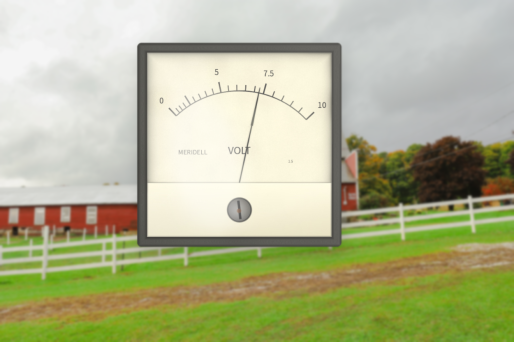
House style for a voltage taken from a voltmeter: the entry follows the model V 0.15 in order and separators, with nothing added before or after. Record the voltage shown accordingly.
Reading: V 7.25
